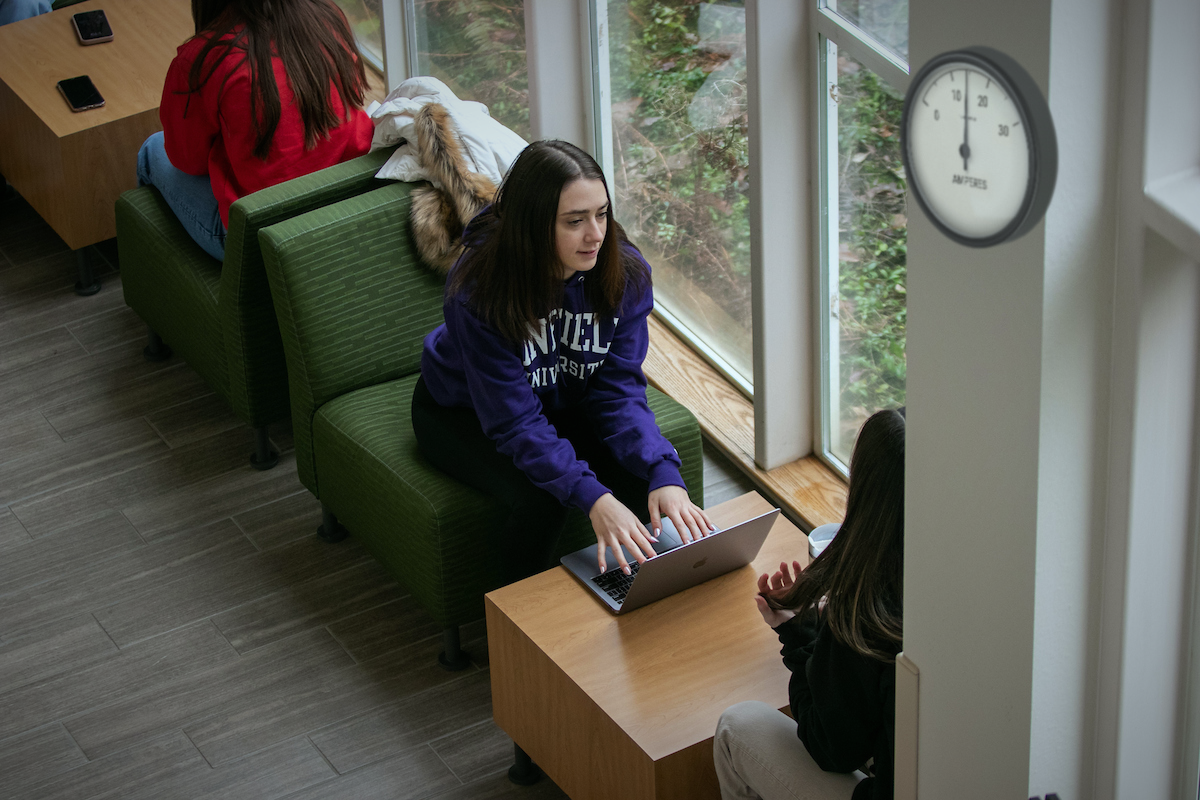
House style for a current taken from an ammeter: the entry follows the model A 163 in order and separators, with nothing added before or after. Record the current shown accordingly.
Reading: A 15
